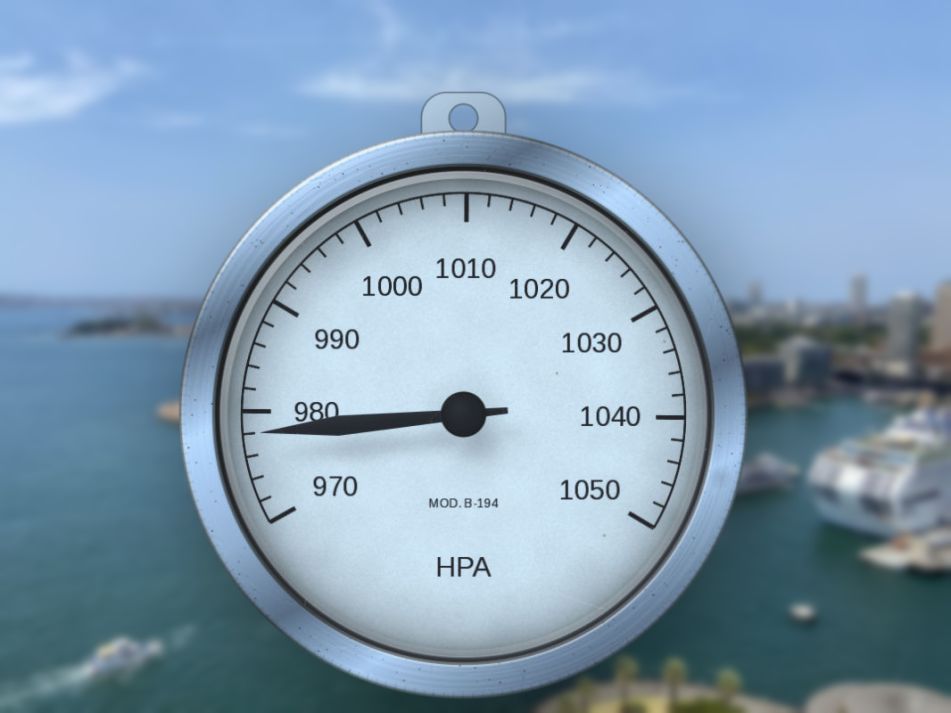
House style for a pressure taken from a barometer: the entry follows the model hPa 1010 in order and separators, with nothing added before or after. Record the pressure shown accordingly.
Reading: hPa 978
